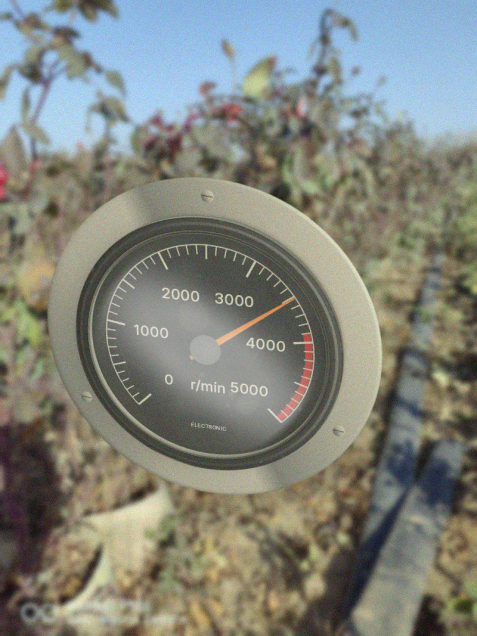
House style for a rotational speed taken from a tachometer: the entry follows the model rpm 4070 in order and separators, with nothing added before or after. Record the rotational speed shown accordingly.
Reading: rpm 3500
